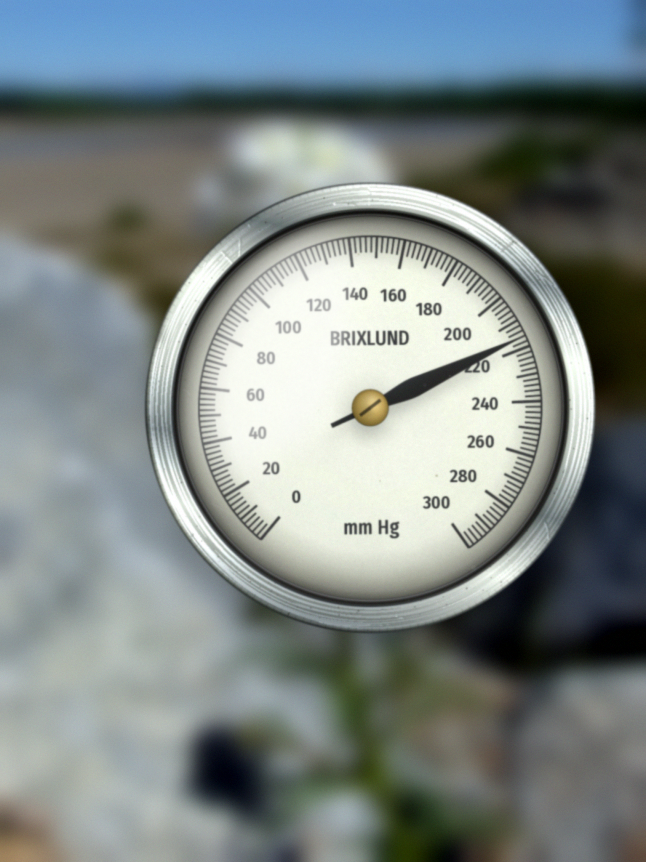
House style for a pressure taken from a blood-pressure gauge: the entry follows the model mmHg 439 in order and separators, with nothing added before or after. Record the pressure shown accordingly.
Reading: mmHg 216
